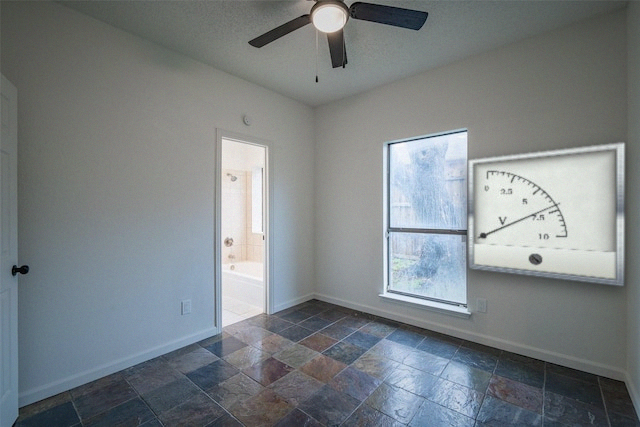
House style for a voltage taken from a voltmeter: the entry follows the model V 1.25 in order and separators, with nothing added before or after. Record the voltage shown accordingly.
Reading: V 7
